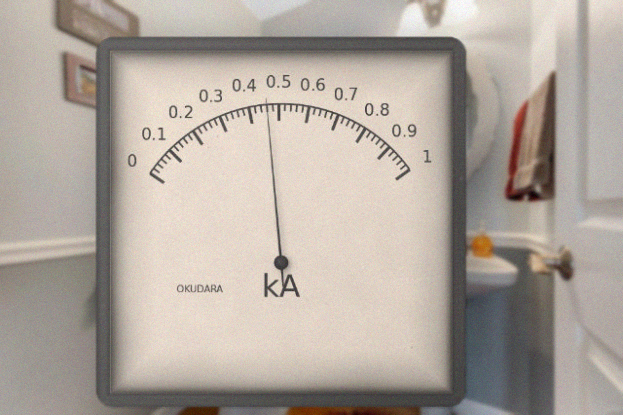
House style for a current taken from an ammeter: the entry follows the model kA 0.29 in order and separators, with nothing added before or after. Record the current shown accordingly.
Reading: kA 0.46
